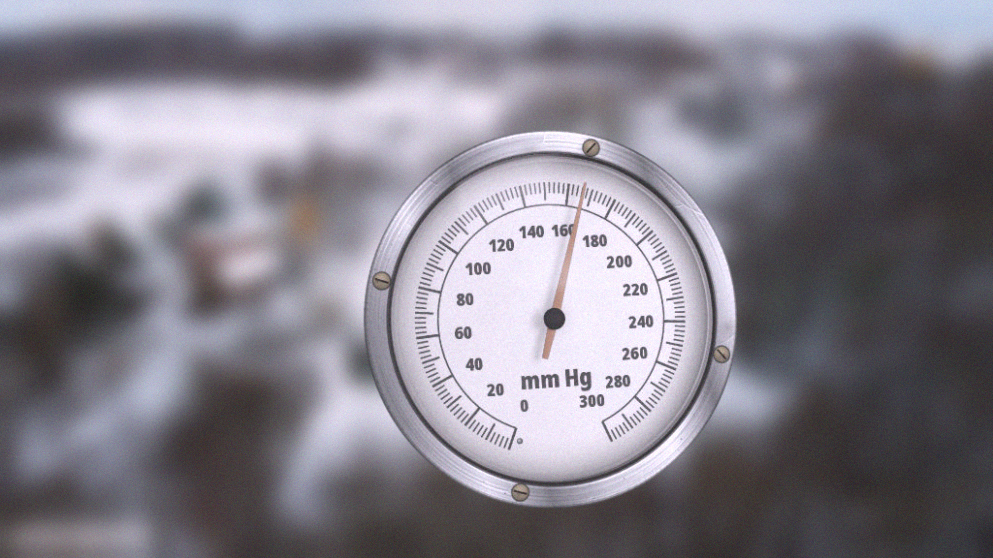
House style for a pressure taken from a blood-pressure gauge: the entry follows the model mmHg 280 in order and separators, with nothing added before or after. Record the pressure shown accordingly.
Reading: mmHg 166
